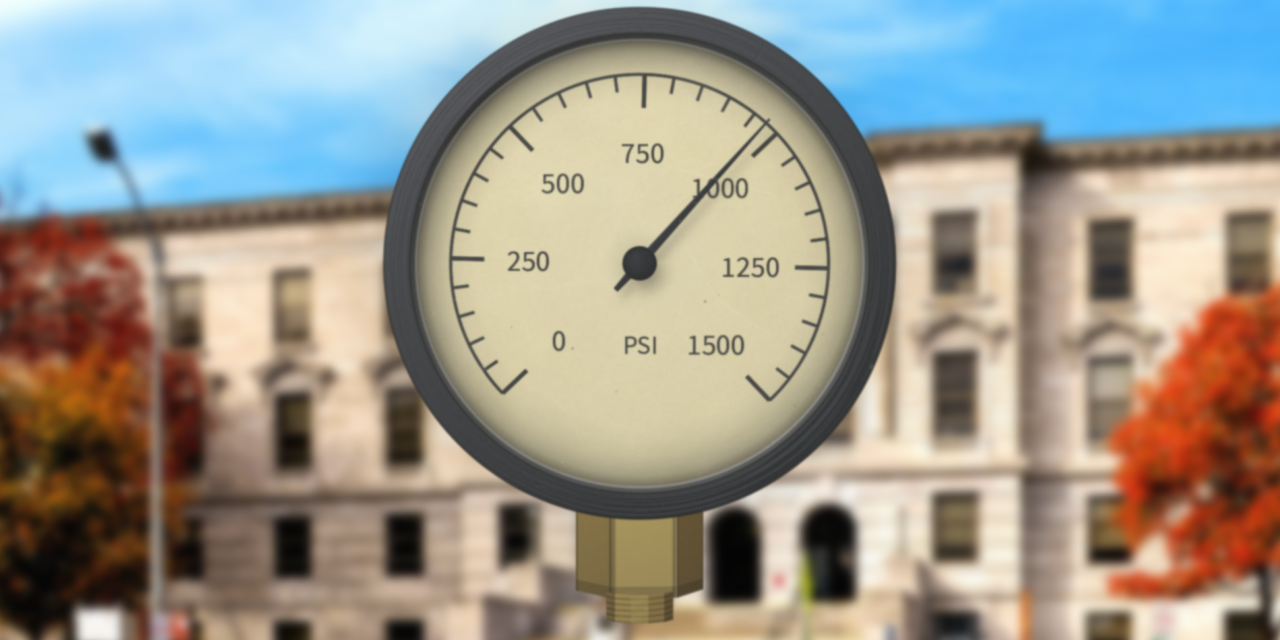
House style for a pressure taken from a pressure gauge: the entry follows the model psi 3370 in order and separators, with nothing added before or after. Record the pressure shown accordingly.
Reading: psi 975
